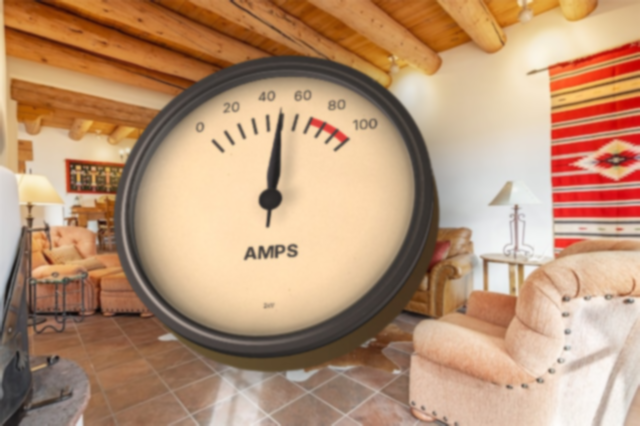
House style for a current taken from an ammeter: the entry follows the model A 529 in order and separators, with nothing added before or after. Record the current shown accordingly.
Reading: A 50
